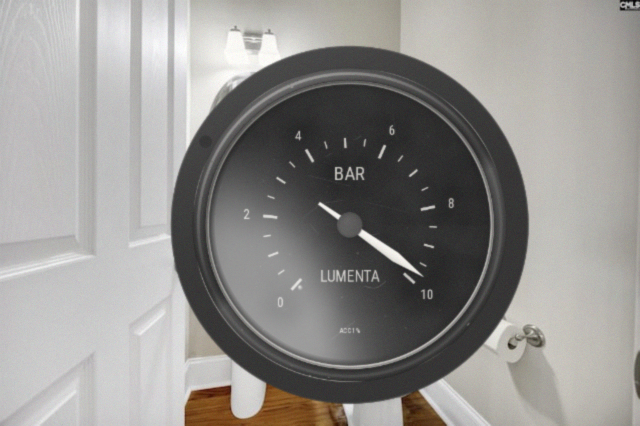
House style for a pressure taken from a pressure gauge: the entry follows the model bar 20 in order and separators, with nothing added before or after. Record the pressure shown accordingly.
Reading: bar 9.75
